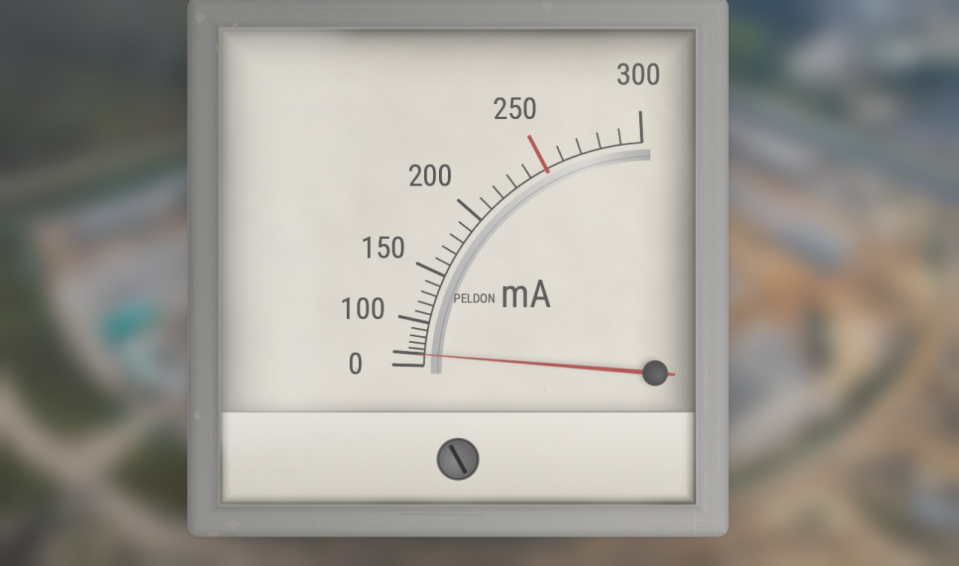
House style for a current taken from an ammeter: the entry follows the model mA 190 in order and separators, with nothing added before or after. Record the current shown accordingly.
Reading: mA 50
